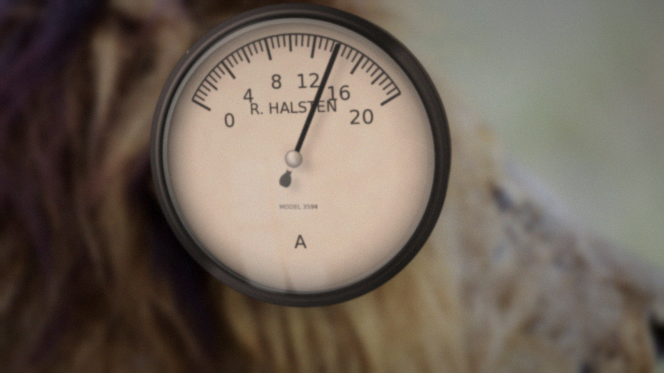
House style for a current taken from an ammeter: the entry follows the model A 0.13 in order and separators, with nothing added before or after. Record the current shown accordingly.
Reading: A 14
